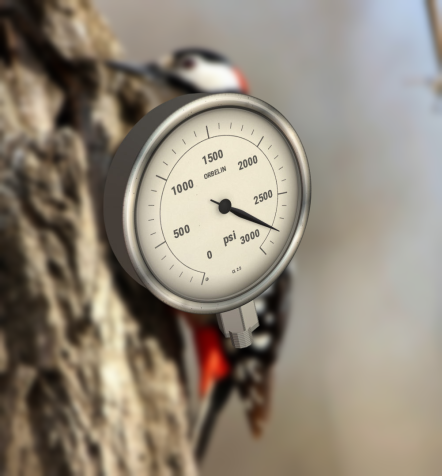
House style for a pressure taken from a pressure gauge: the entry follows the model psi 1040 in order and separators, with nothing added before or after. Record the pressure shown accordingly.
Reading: psi 2800
